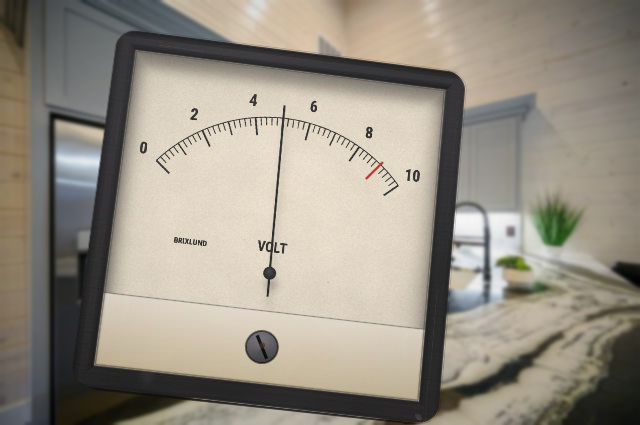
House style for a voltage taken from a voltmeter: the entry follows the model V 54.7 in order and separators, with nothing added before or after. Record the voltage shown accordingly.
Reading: V 5
